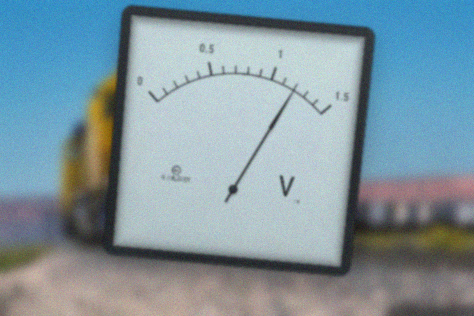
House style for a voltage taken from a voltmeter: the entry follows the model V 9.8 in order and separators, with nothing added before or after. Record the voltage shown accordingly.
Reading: V 1.2
